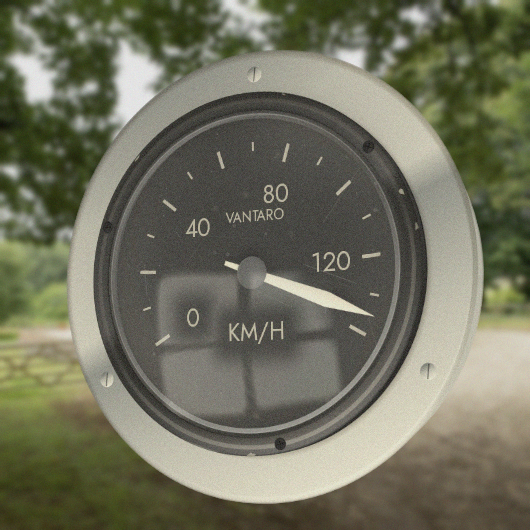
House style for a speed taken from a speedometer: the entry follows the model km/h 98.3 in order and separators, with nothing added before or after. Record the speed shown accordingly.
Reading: km/h 135
